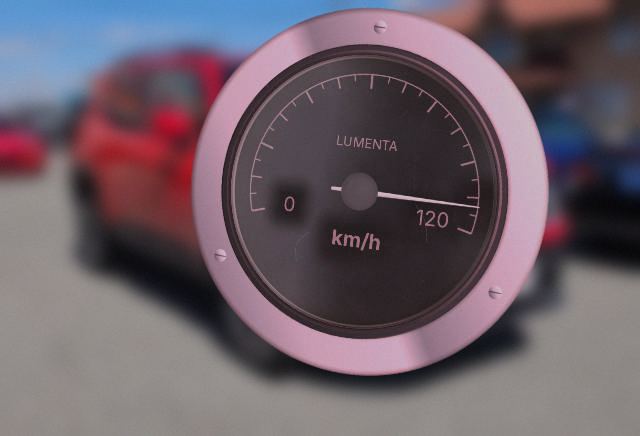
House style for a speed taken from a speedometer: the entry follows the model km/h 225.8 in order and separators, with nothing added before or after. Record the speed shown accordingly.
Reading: km/h 112.5
